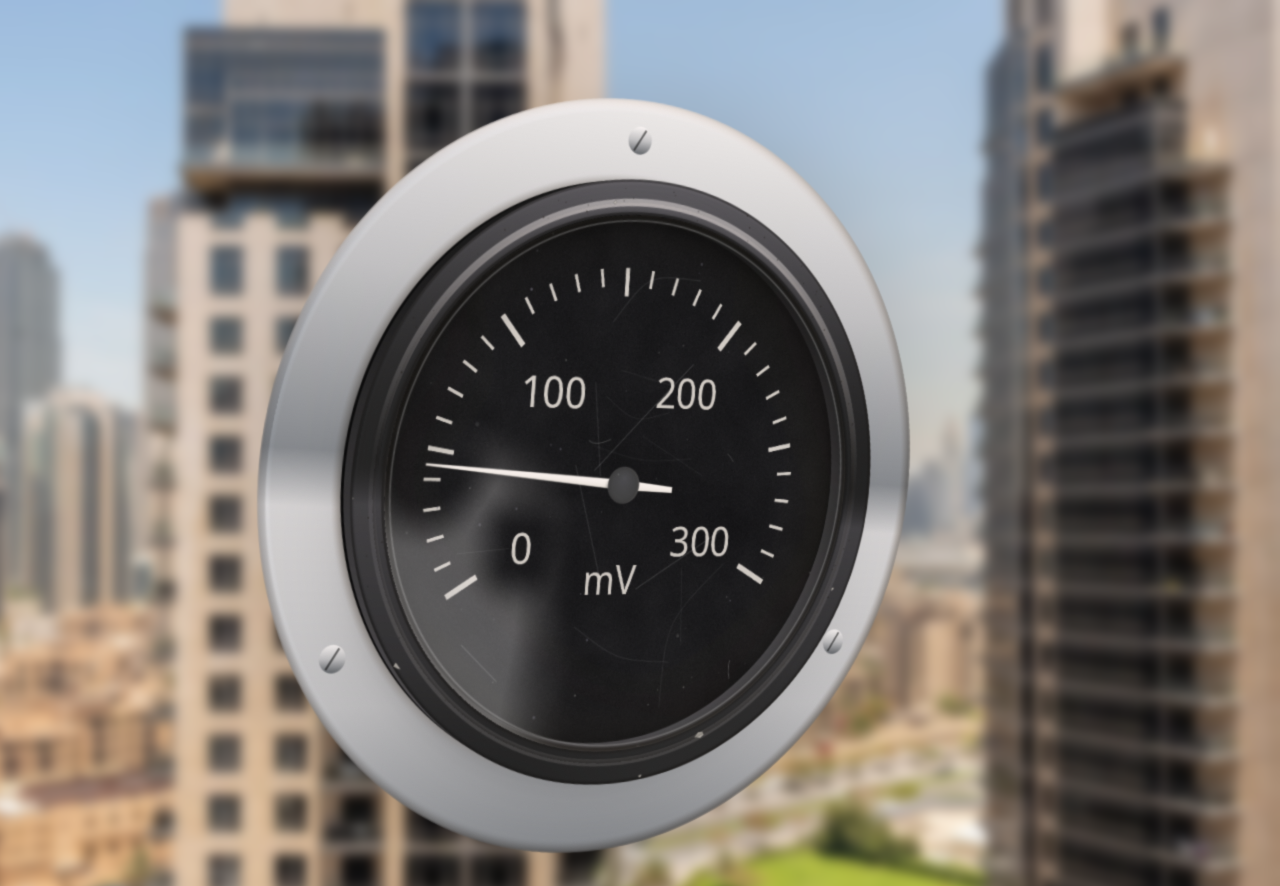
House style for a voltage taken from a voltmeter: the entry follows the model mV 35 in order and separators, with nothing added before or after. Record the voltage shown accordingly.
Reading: mV 45
